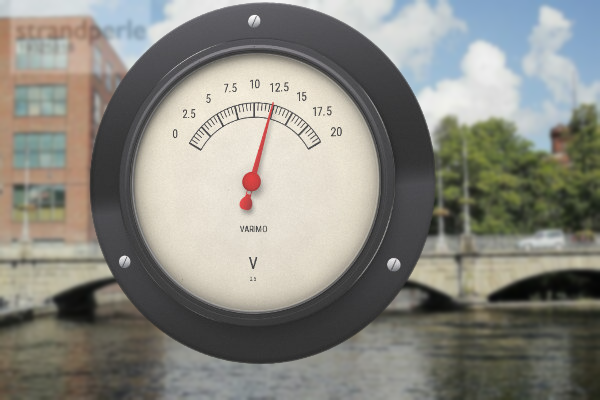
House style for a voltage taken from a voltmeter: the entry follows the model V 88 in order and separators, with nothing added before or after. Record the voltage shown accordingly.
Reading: V 12.5
